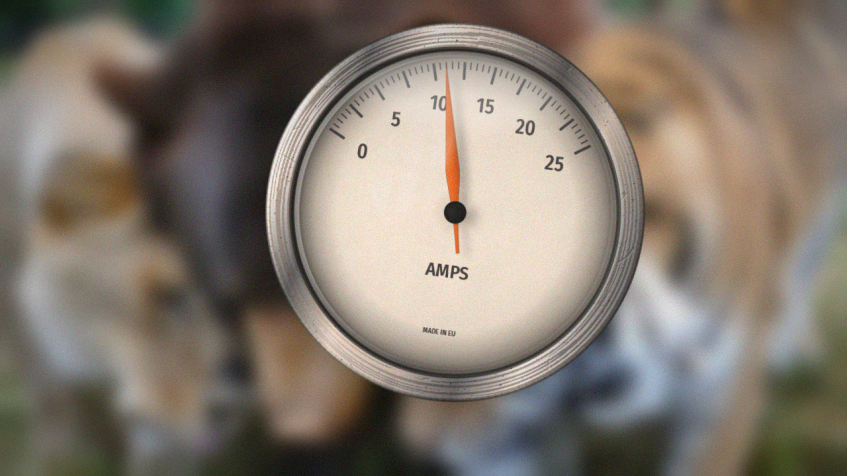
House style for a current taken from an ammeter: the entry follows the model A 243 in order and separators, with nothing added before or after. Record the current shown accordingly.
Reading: A 11
